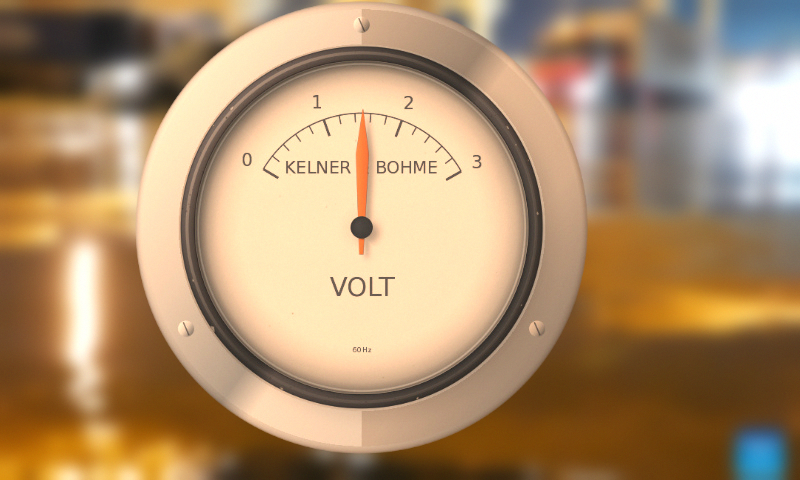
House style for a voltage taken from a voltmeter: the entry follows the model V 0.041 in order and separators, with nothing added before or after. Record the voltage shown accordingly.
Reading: V 1.5
